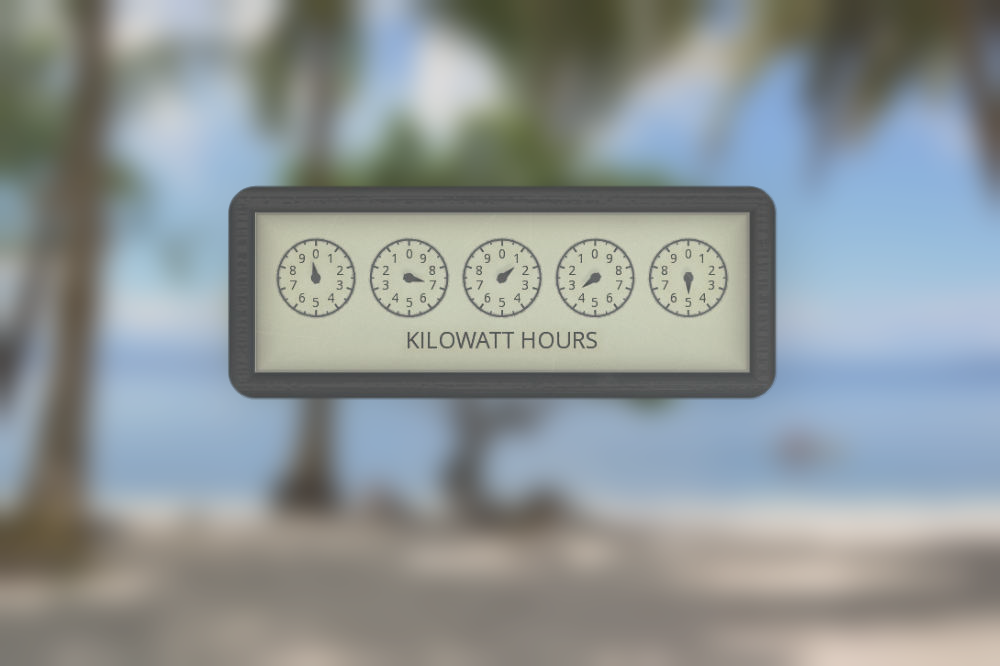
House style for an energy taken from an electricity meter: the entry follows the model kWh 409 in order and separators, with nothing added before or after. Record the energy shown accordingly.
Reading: kWh 97135
